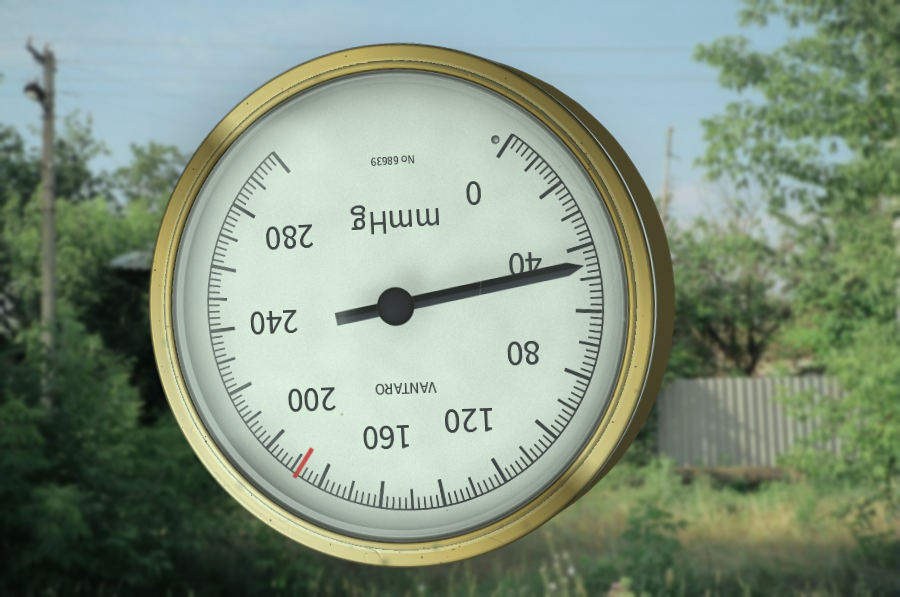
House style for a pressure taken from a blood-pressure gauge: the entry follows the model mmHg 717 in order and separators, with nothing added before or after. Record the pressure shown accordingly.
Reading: mmHg 46
